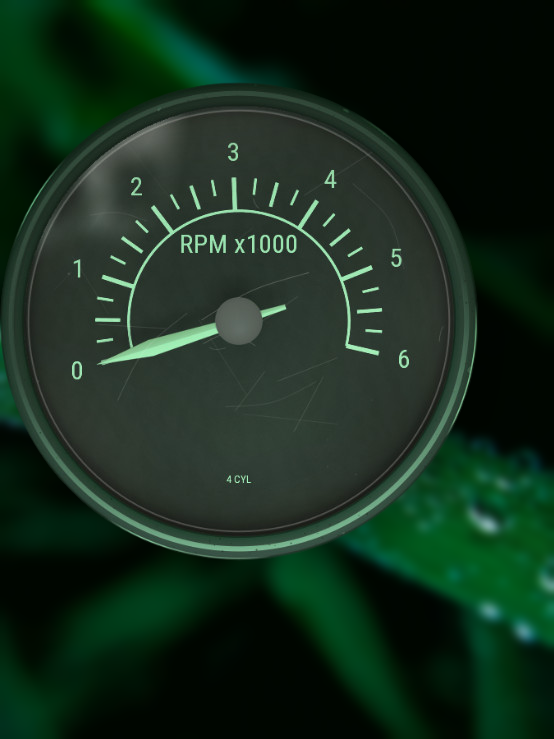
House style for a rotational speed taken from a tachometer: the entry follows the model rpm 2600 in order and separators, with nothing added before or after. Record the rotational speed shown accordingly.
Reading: rpm 0
